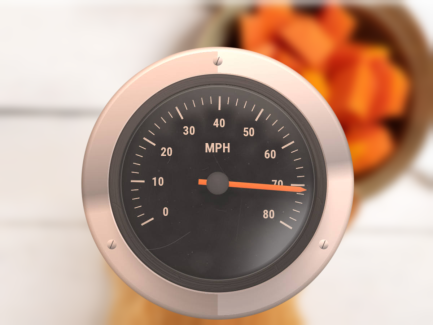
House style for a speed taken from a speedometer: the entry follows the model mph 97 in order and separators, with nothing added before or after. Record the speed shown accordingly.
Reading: mph 71
